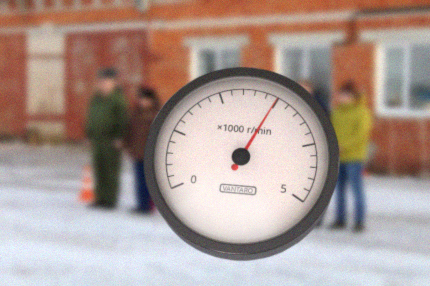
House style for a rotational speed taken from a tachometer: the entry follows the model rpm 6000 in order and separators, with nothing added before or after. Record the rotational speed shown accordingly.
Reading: rpm 3000
